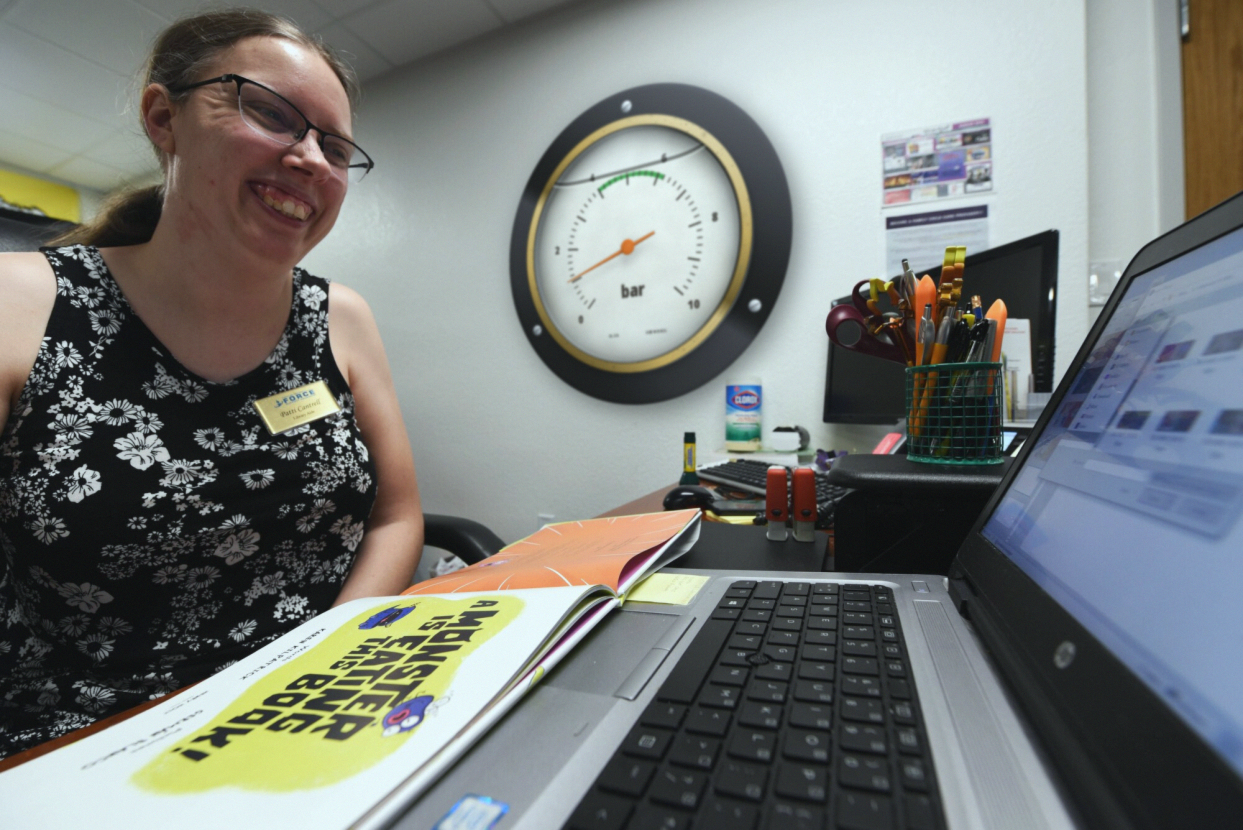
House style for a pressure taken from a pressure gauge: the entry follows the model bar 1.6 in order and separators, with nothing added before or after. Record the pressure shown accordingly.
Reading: bar 1
